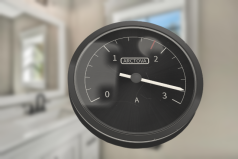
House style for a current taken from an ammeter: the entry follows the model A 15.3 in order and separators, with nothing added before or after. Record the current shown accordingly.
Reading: A 2.8
